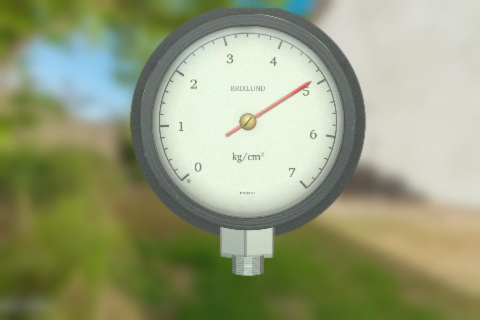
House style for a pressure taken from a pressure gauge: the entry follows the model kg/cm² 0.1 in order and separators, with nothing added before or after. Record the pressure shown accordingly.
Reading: kg/cm² 4.9
